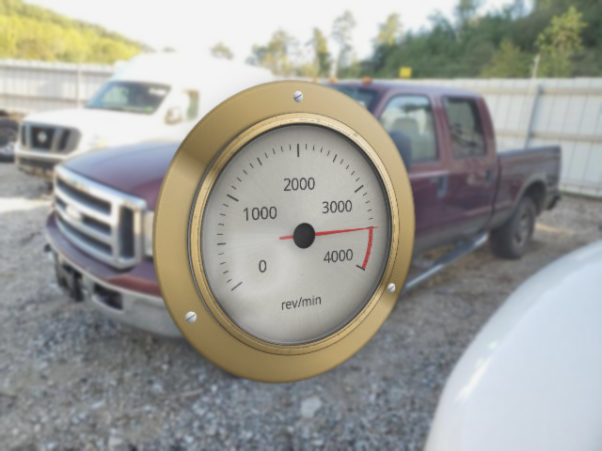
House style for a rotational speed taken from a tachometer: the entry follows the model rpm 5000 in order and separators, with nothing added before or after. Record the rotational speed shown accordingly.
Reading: rpm 3500
